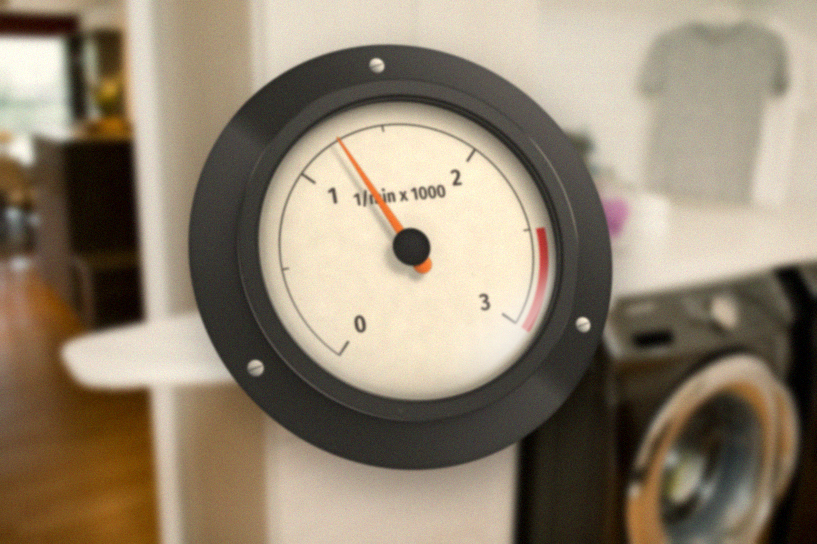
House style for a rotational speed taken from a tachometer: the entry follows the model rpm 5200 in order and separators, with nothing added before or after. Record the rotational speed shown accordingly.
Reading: rpm 1250
